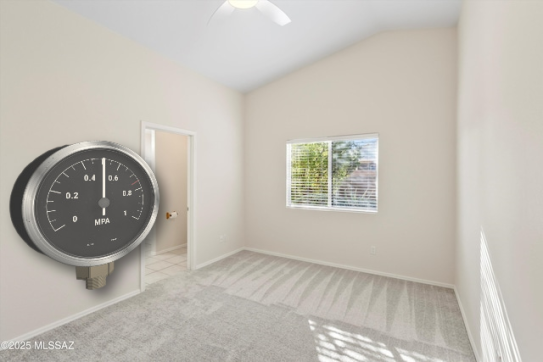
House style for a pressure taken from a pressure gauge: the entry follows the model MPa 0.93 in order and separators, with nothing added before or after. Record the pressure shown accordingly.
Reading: MPa 0.5
